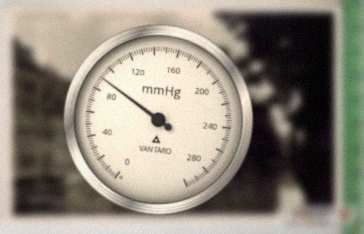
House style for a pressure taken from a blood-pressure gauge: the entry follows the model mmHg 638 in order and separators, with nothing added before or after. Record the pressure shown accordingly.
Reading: mmHg 90
